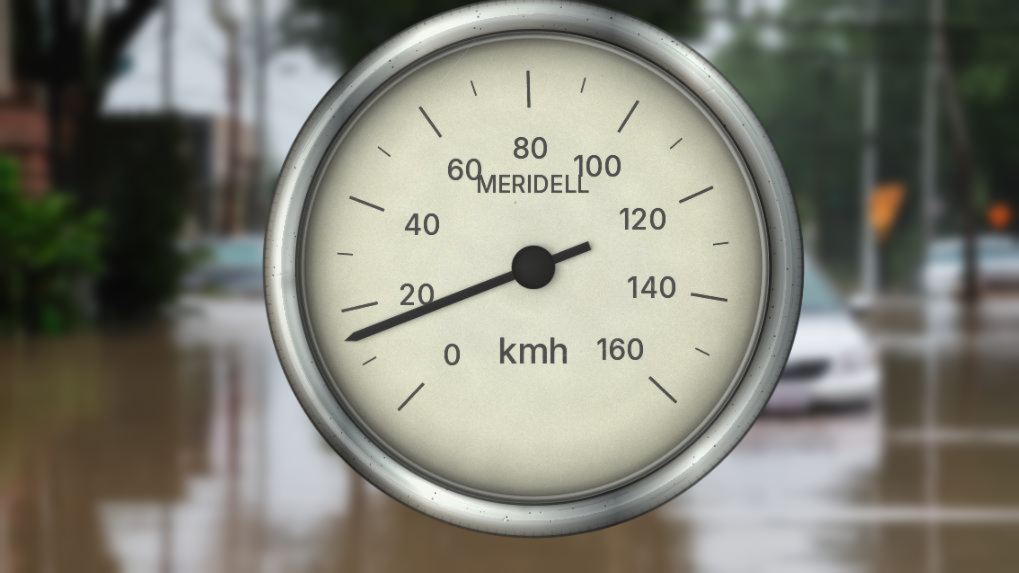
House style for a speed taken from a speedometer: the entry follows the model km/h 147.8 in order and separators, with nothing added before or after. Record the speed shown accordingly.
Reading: km/h 15
